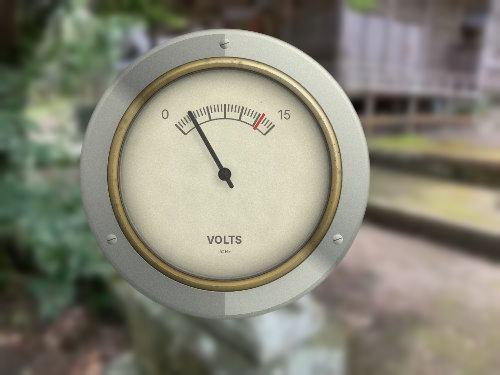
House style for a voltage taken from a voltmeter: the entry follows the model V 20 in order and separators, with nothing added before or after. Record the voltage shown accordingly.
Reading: V 2.5
